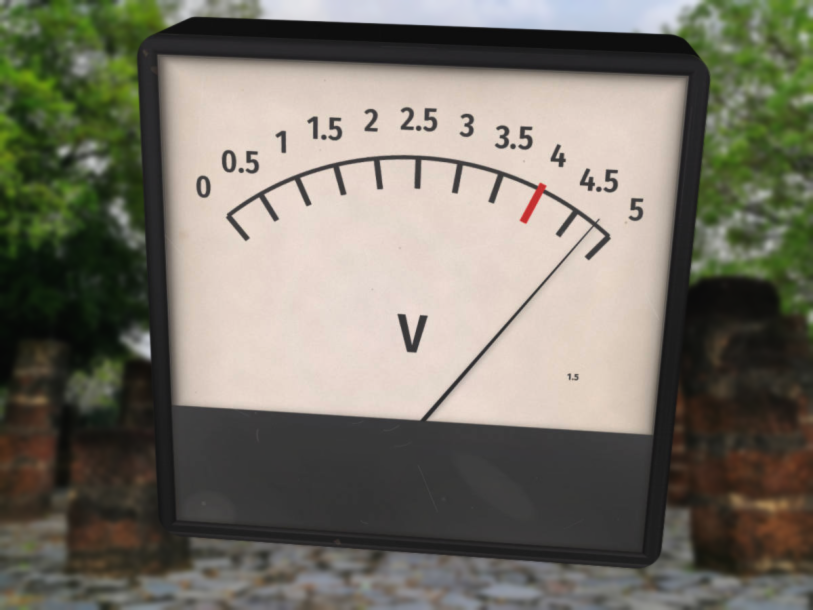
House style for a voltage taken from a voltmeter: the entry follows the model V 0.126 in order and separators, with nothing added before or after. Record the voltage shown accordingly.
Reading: V 4.75
